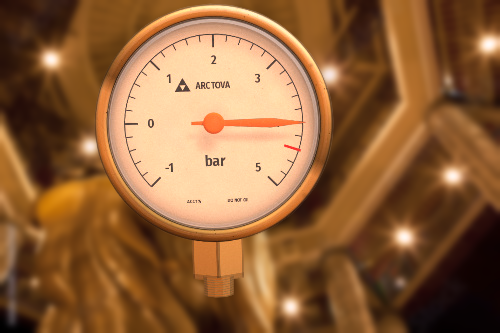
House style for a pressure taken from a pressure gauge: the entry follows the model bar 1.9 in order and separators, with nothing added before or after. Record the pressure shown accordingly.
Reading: bar 4
